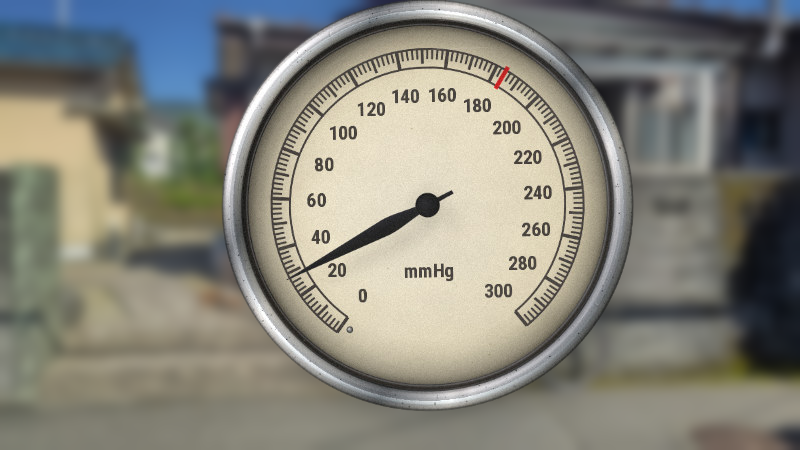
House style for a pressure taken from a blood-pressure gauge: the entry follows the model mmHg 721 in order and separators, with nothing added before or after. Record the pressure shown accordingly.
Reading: mmHg 28
